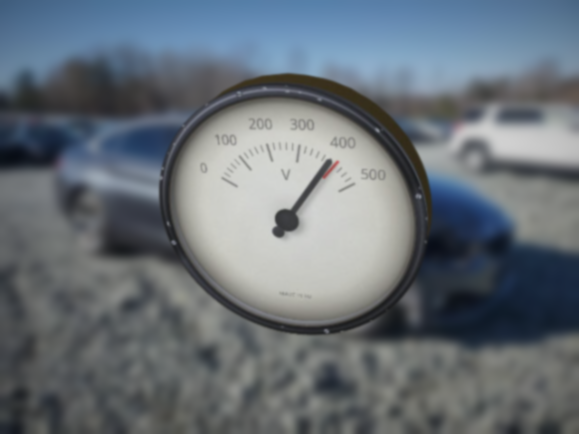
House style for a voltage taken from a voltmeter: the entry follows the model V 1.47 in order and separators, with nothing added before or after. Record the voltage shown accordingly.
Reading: V 400
